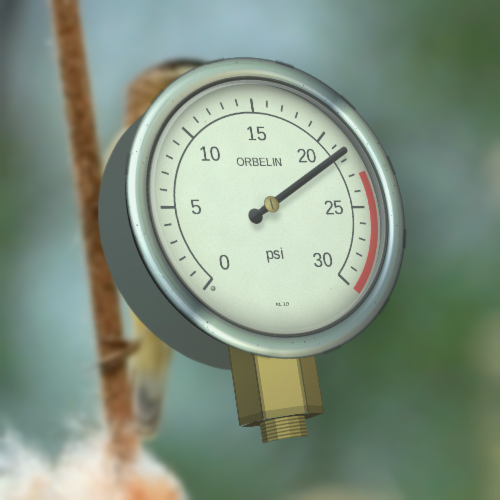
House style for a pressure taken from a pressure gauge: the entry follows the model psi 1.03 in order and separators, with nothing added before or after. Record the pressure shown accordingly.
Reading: psi 21.5
